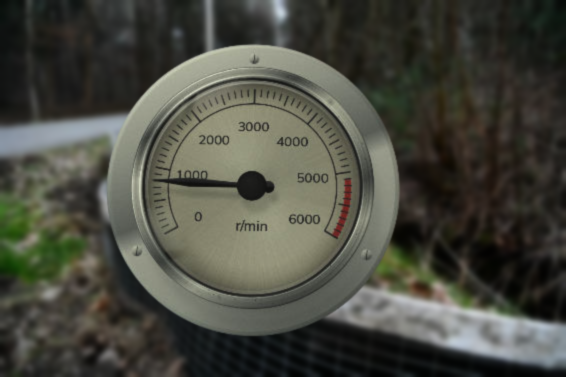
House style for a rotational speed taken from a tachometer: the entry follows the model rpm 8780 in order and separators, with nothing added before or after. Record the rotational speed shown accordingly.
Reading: rpm 800
